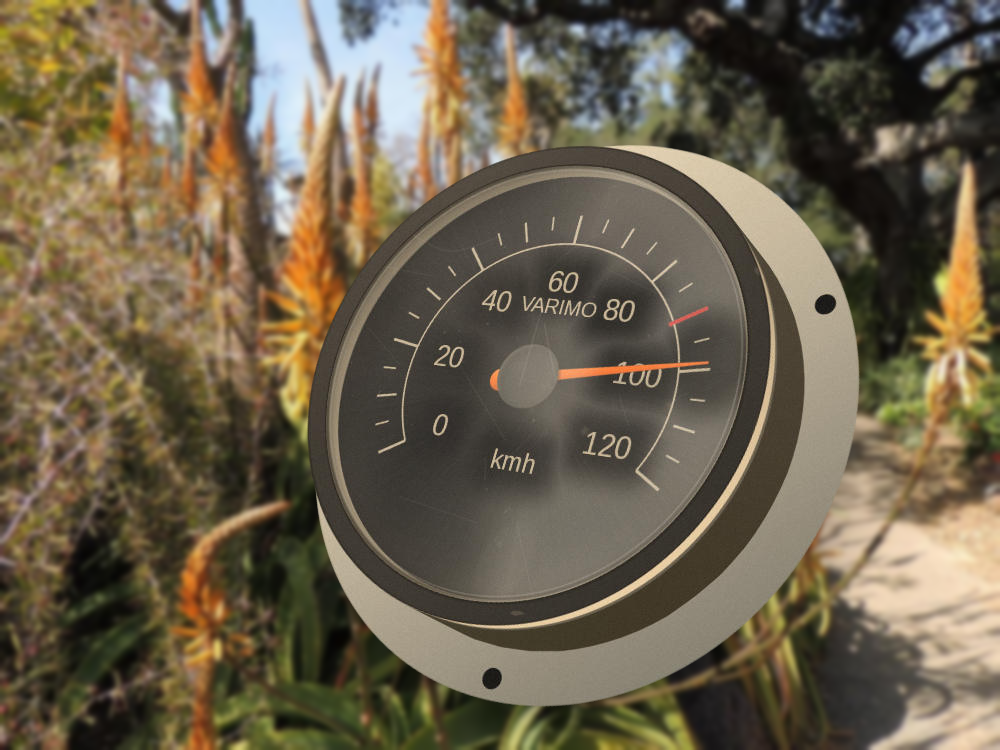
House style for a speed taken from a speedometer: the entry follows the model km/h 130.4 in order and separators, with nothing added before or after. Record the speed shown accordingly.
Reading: km/h 100
